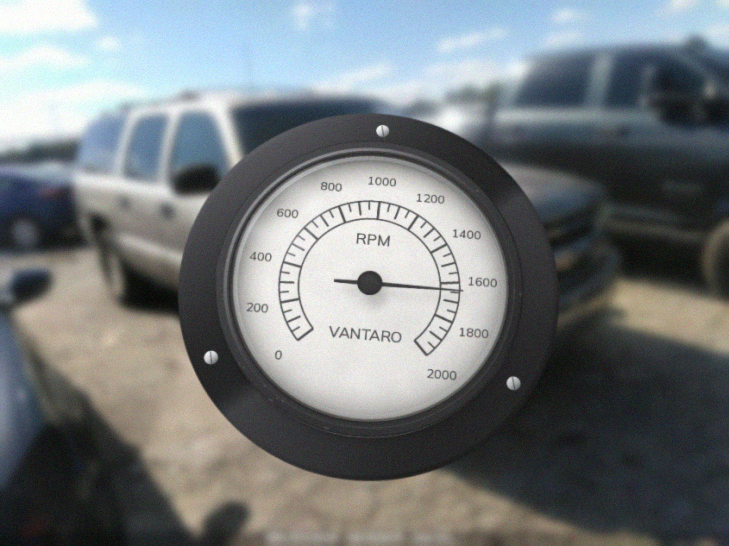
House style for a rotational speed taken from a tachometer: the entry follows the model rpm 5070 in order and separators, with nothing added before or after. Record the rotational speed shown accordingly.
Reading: rpm 1650
